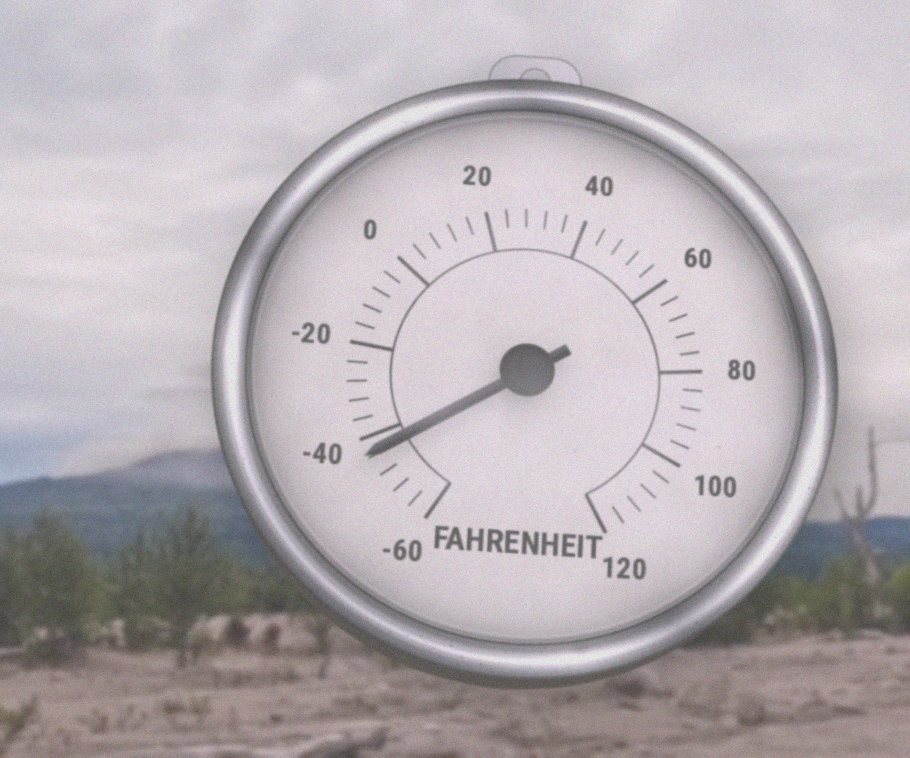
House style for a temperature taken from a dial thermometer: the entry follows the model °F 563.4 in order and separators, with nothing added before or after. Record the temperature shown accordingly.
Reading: °F -44
